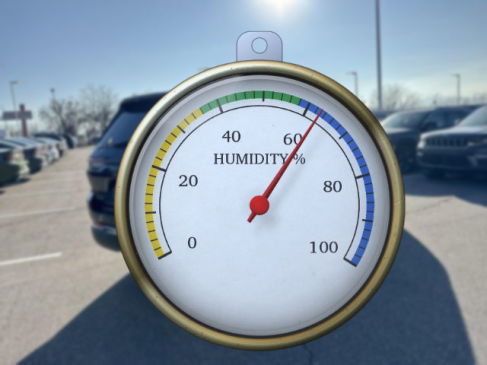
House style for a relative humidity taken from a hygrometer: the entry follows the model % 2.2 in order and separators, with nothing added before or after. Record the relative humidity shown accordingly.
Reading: % 63
